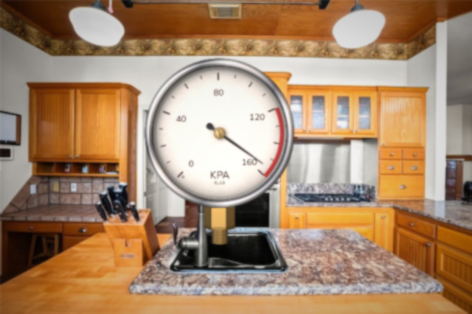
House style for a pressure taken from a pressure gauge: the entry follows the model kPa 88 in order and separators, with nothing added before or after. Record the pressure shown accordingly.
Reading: kPa 155
